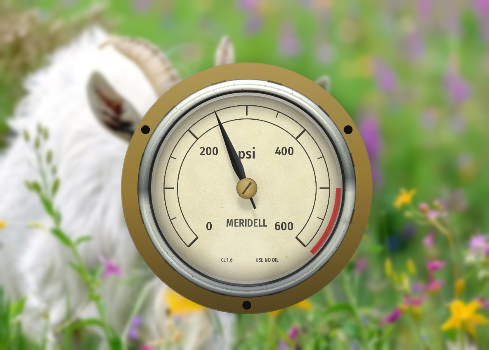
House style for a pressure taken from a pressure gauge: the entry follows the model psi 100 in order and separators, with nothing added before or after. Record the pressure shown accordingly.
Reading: psi 250
